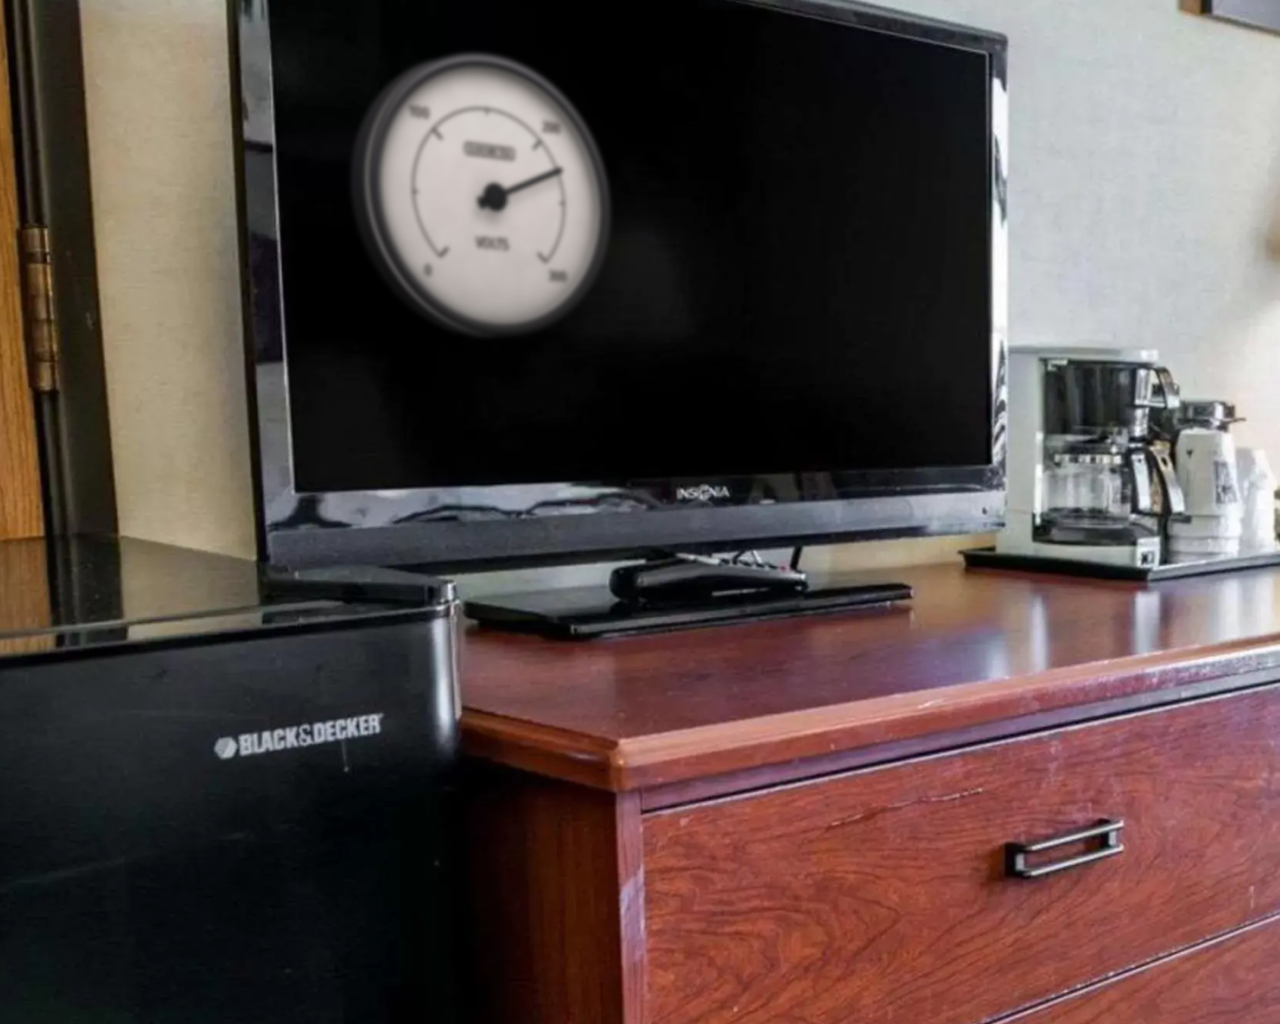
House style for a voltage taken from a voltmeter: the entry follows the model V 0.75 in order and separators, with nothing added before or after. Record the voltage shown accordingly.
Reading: V 225
